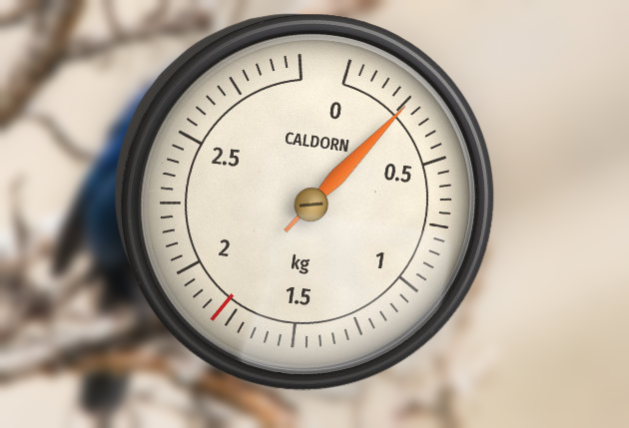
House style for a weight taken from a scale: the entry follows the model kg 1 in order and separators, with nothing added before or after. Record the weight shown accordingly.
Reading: kg 0.25
